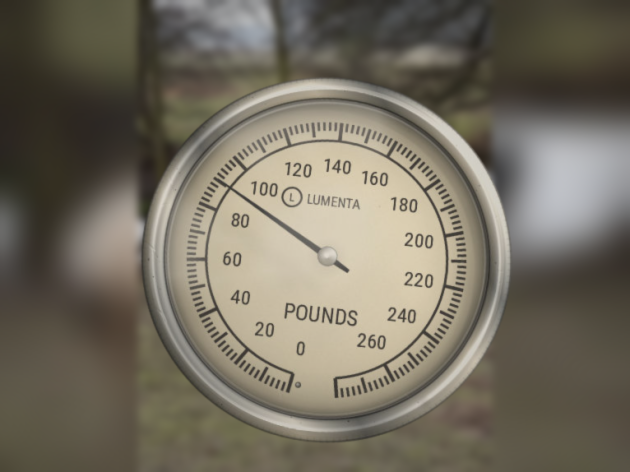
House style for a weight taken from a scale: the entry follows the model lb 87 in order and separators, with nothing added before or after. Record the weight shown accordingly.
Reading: lb 90
